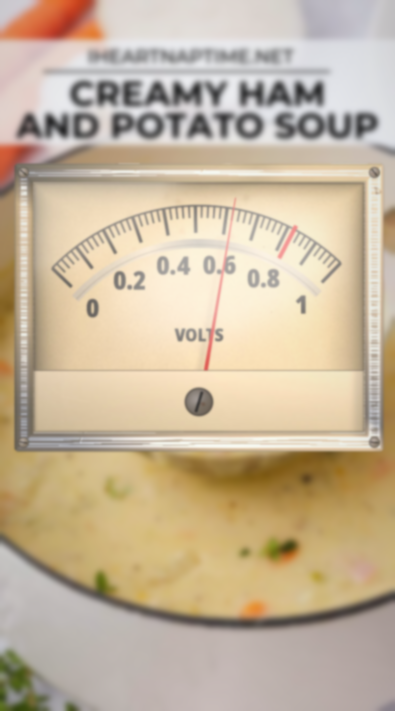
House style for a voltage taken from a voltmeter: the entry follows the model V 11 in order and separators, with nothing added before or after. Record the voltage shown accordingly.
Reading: V 0.62
